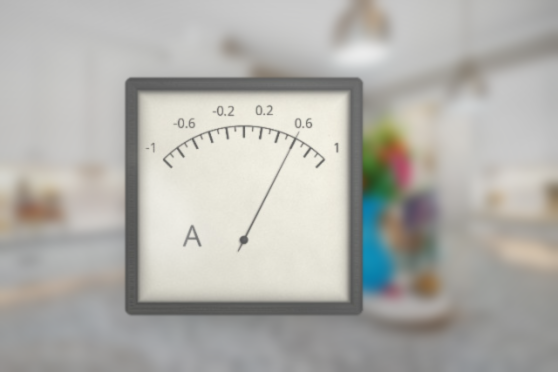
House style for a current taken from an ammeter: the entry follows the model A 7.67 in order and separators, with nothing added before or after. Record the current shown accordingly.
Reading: A 0.6
